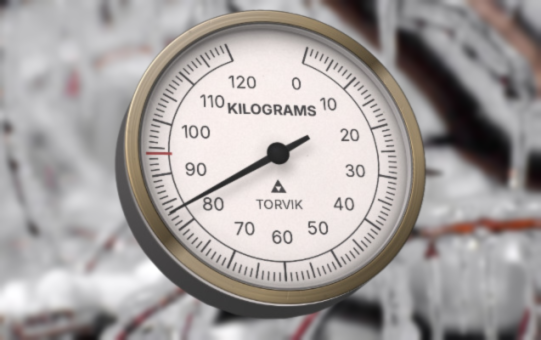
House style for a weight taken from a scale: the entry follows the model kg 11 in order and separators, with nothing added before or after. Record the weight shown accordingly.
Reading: kg 83
